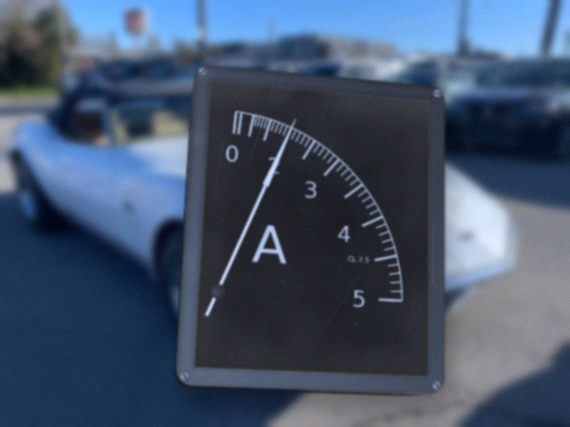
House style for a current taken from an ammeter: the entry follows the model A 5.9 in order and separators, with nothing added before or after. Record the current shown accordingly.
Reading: A 2
